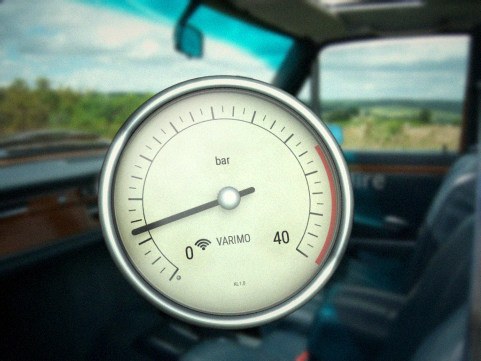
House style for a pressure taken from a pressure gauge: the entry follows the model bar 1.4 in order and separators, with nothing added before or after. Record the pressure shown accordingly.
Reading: bar 5
